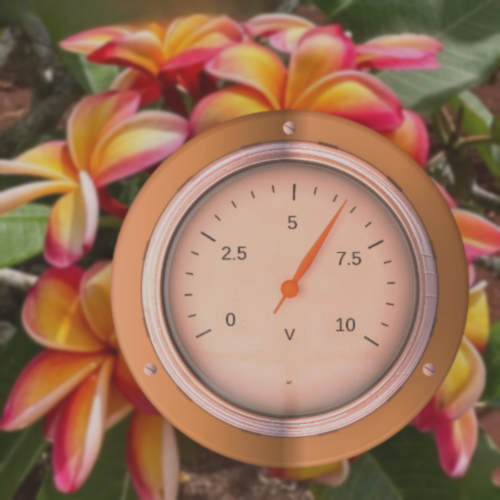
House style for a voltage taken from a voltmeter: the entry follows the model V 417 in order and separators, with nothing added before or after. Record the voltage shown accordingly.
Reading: V 6.25
